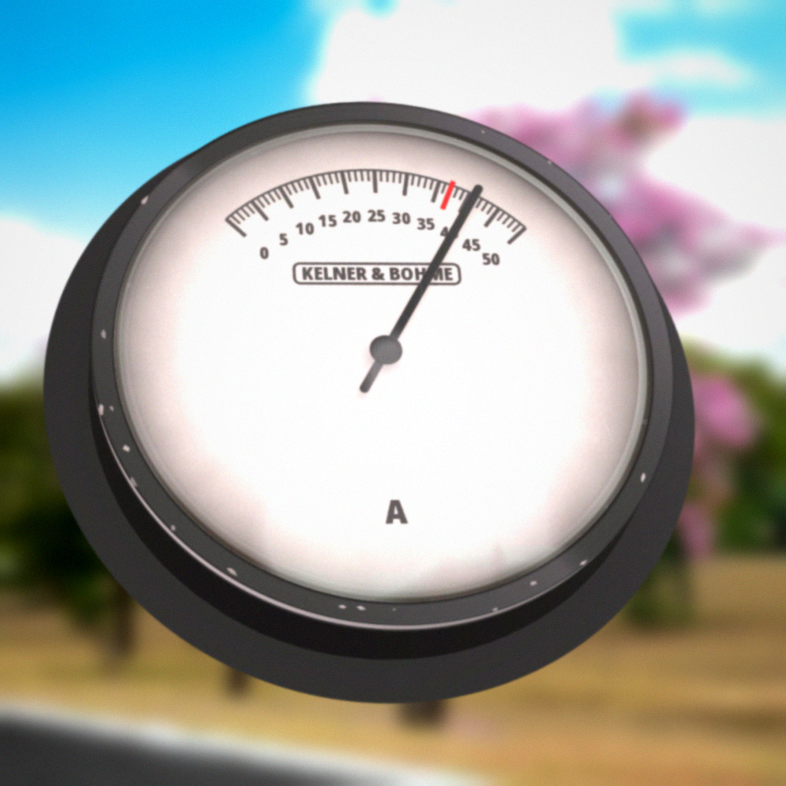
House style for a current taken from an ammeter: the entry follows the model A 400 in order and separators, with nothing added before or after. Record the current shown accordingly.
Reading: A 41
